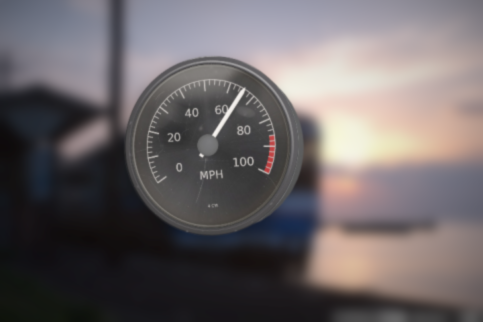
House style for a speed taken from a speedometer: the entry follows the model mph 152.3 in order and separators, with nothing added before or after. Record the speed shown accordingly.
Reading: mph 66
